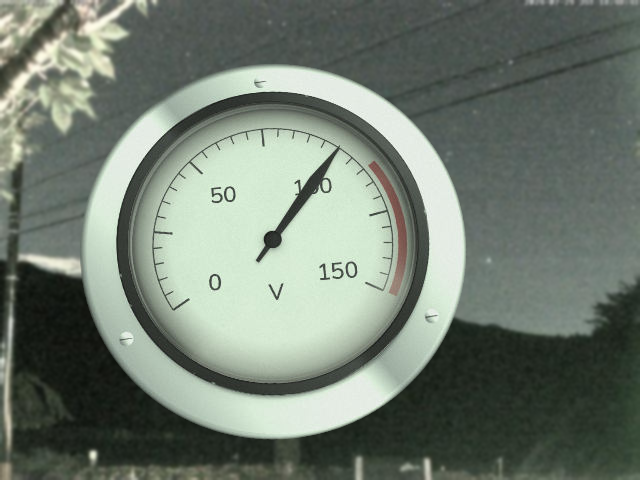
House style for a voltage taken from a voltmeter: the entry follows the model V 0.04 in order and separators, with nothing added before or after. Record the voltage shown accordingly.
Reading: V 100
